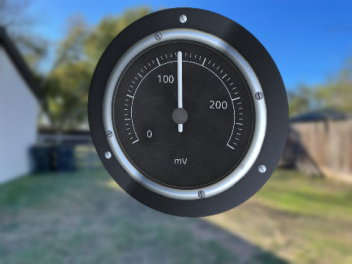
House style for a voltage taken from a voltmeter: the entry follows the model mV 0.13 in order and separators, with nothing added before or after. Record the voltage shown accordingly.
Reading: mV 125
